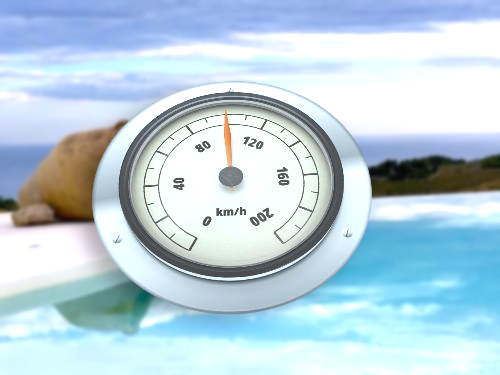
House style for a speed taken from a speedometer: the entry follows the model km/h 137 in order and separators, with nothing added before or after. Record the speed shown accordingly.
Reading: km/h 100
